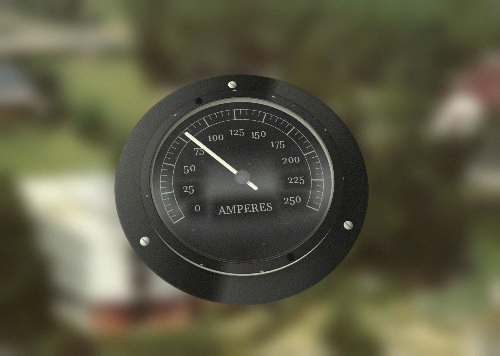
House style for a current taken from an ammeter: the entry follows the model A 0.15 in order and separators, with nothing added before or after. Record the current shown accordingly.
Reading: A 80
